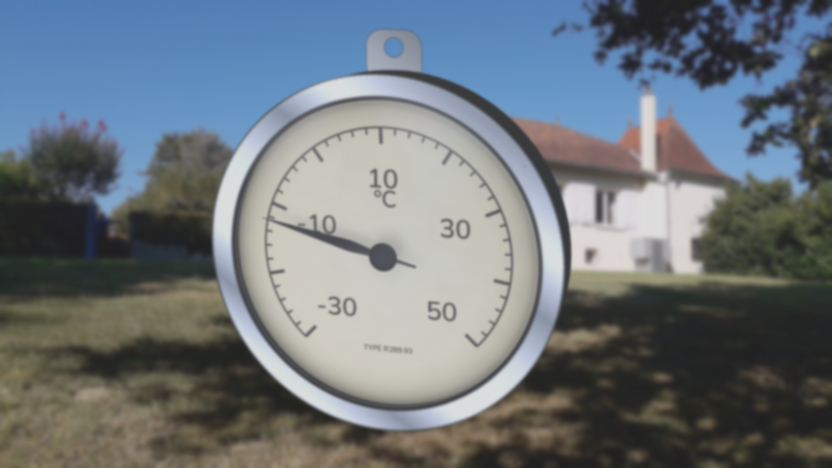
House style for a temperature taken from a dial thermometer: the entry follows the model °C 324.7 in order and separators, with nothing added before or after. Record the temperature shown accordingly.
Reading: °C -12
